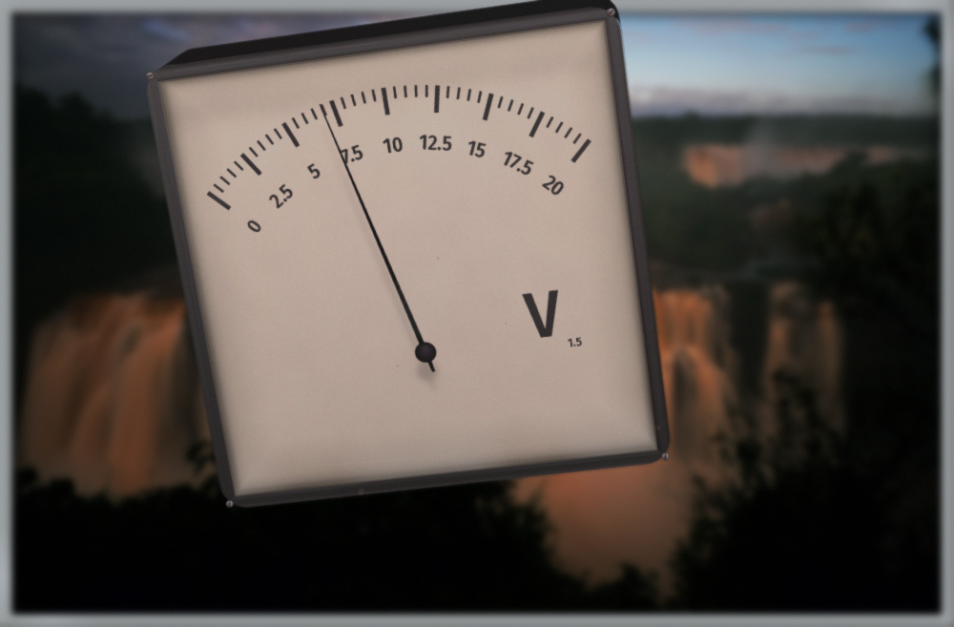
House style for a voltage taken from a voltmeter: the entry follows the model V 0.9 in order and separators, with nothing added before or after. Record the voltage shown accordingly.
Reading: V 7
